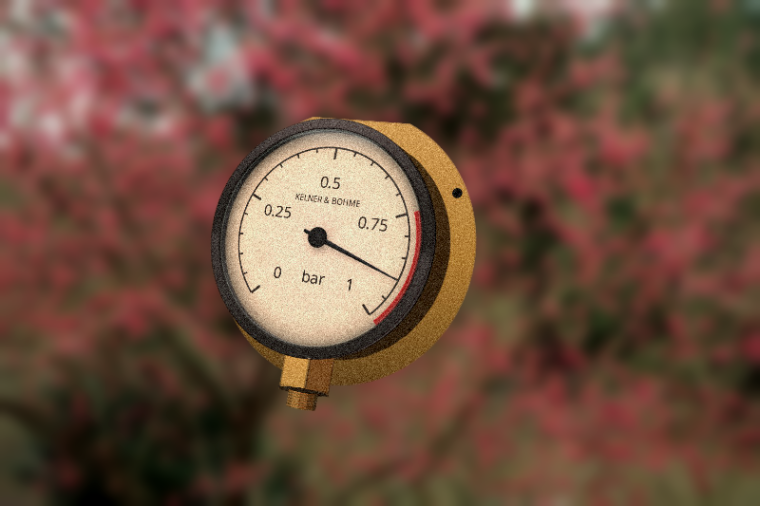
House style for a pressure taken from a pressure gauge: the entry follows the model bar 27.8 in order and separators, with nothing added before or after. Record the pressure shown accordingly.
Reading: bar 0.9
